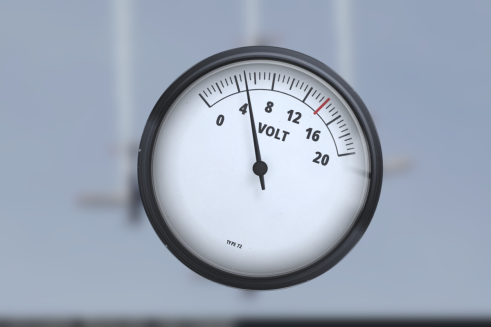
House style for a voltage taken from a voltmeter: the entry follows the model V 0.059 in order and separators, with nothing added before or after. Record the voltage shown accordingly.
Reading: V 5
